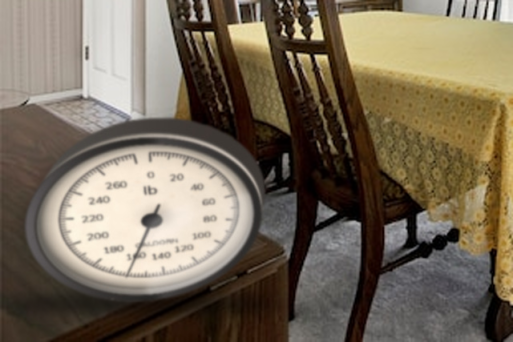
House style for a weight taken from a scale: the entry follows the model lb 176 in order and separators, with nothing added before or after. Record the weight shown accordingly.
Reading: lb 160
